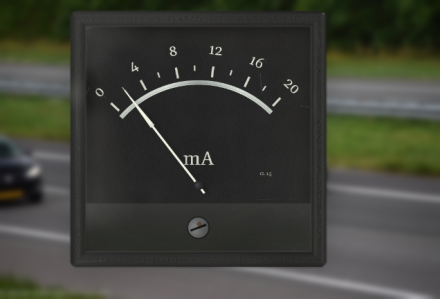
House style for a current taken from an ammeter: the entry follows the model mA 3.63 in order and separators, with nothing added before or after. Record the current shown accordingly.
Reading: mA 2
